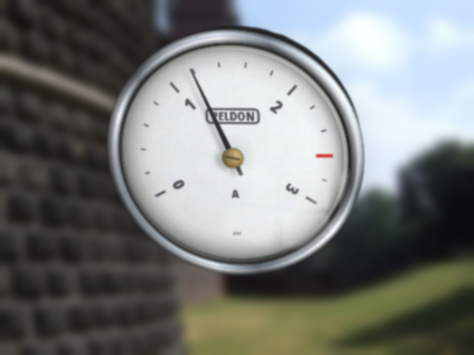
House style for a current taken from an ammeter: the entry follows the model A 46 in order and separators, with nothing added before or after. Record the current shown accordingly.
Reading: A 1.2
